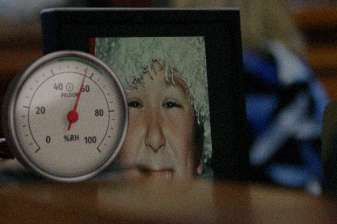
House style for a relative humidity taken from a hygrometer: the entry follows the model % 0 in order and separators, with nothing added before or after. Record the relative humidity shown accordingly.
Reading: % 56
